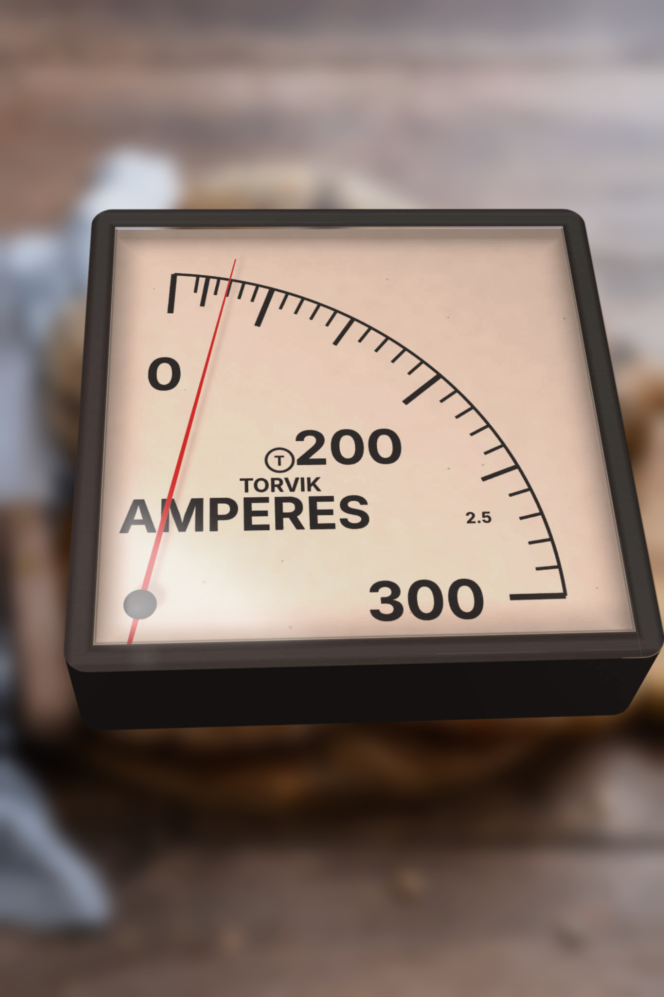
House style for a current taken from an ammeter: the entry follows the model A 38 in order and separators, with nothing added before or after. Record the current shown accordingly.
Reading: A 70
